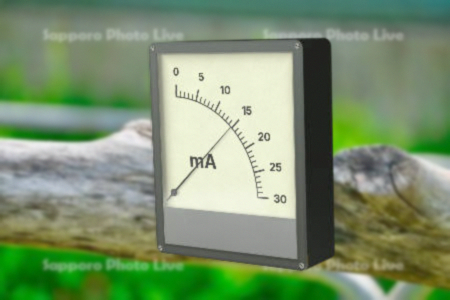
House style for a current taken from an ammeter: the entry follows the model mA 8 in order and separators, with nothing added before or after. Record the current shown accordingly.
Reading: mA 15
